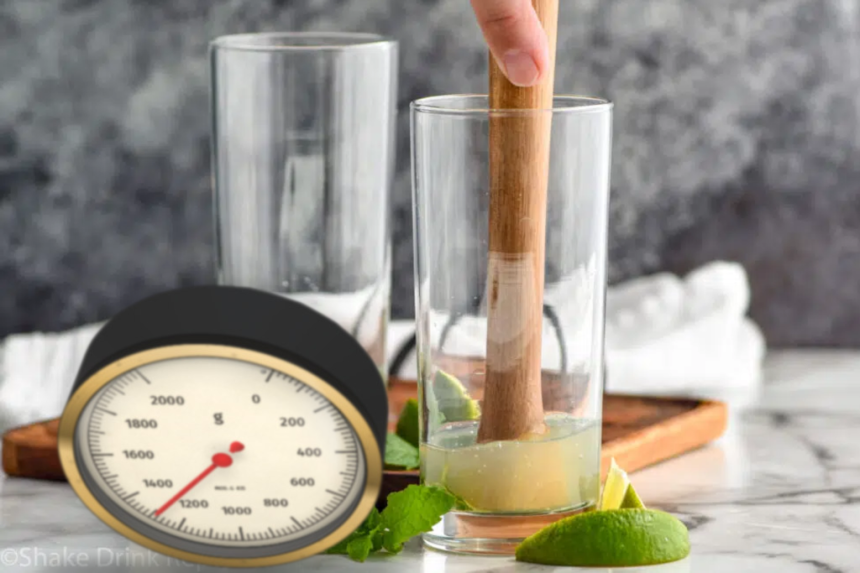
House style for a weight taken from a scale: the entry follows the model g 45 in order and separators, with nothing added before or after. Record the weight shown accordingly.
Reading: g 1300
